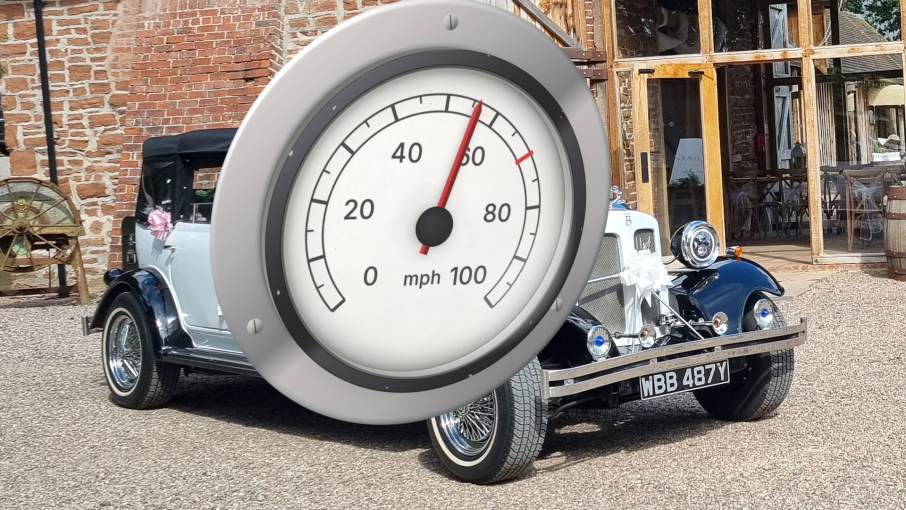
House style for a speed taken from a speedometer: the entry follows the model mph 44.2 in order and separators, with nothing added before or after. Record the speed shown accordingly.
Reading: mph 55
